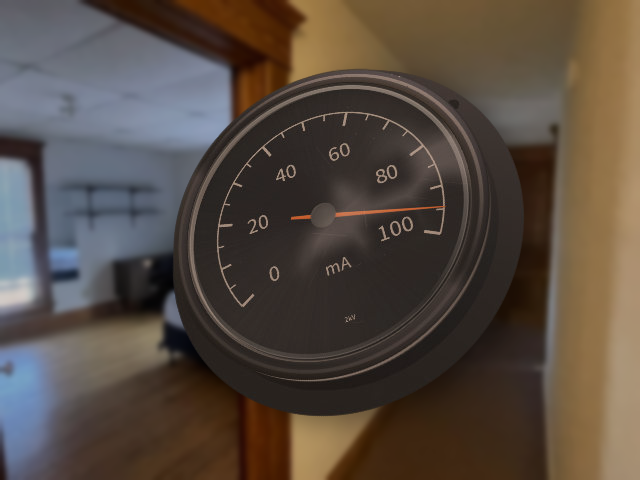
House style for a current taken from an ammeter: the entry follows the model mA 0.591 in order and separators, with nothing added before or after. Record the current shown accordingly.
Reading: mA 95
